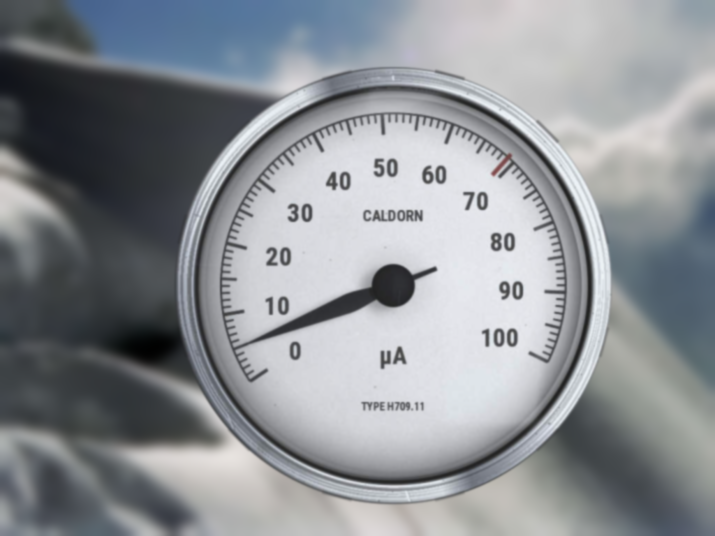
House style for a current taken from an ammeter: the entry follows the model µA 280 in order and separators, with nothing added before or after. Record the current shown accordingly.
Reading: µA 5
